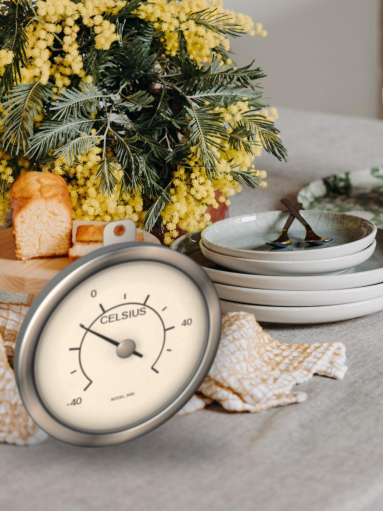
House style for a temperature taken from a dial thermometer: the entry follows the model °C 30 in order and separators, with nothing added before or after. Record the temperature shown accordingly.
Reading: °C -10
